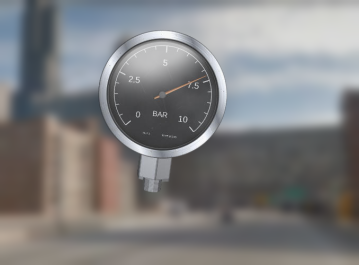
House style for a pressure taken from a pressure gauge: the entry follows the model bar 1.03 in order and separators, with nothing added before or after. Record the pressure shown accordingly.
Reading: bar 7.25
